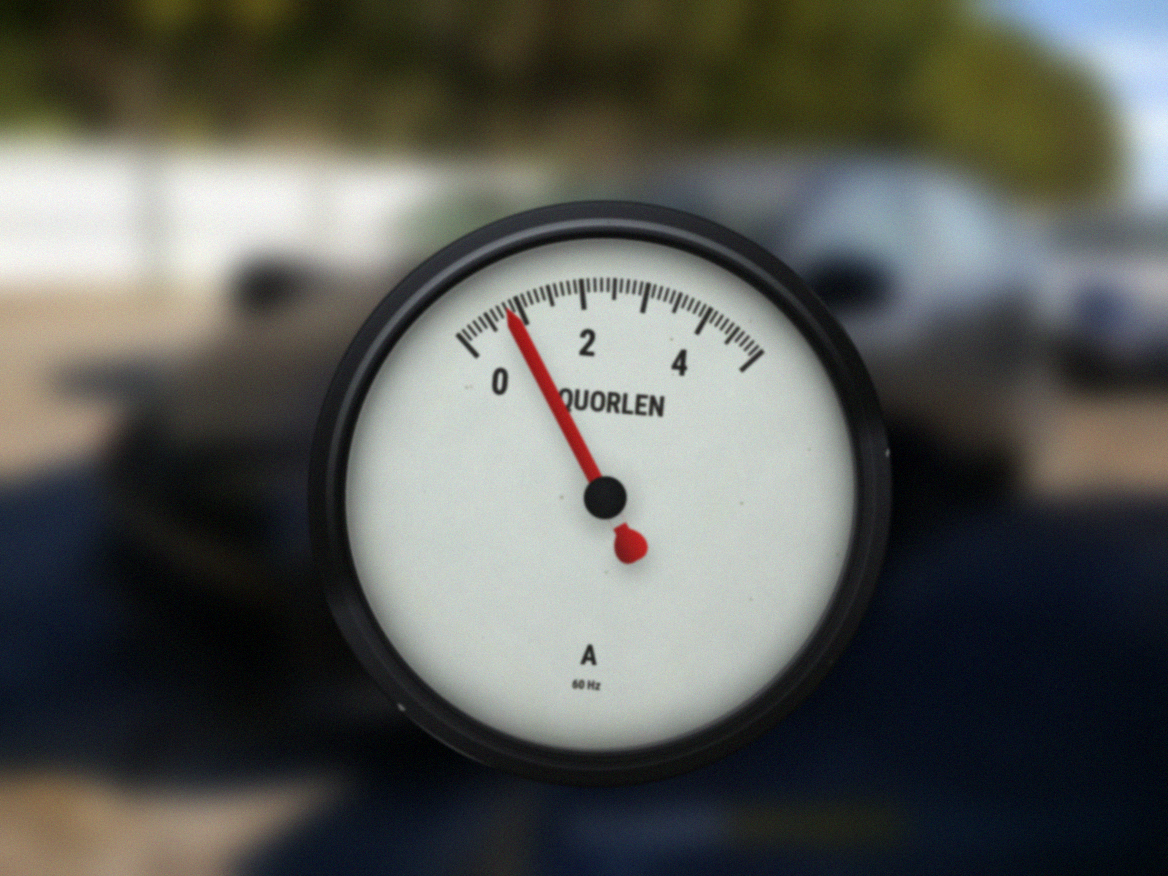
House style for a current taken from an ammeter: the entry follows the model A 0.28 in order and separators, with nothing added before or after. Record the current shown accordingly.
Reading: A 0.8
